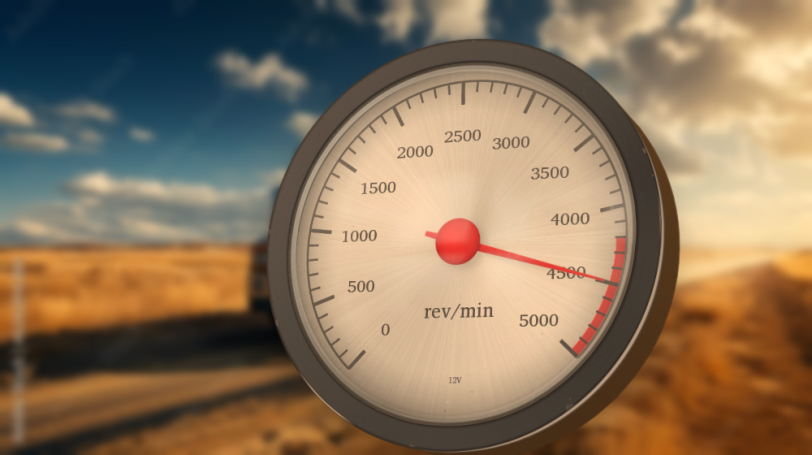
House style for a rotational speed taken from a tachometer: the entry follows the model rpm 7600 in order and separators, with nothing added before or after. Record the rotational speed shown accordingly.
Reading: rpm 4500
